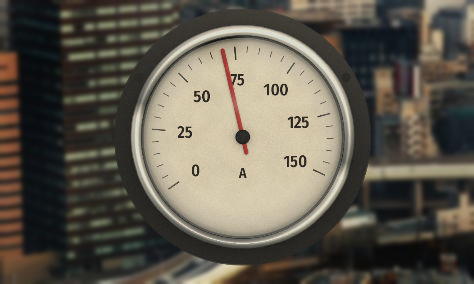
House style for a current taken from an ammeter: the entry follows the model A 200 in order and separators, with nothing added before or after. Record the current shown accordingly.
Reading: A 70
